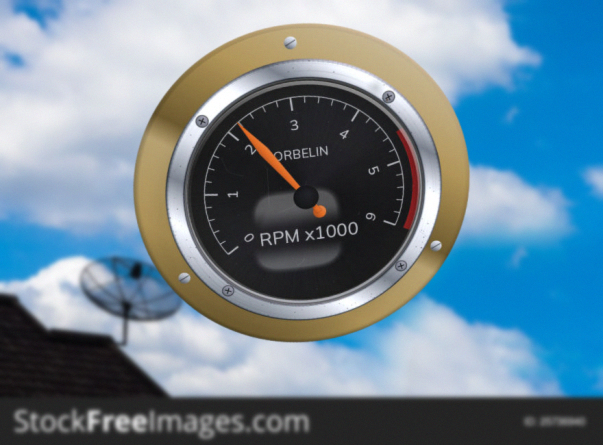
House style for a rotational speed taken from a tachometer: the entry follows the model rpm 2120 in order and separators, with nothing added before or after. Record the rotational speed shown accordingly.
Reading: rpm 2200
